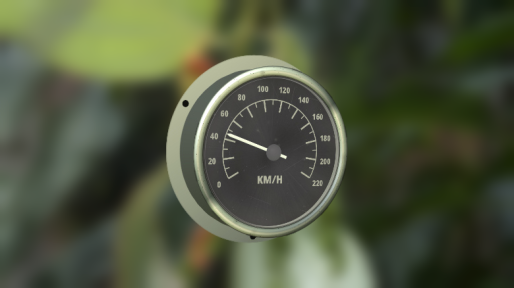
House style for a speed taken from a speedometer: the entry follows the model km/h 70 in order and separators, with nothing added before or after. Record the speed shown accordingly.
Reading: km/h 45
